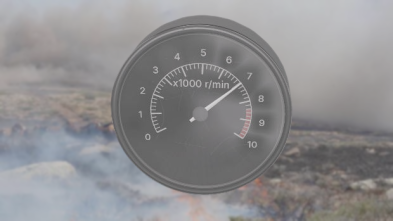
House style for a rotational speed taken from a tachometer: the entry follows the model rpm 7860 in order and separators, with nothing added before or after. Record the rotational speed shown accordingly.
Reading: rpm 7000
